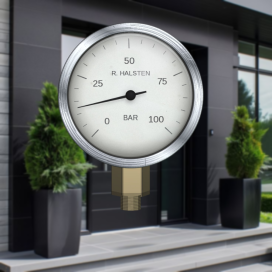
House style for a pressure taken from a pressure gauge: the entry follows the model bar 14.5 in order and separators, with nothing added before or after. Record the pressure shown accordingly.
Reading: bar 12.5
